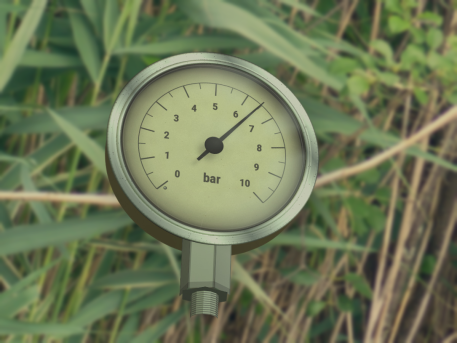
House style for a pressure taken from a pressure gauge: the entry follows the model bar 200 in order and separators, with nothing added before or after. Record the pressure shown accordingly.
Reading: bar 6.5
